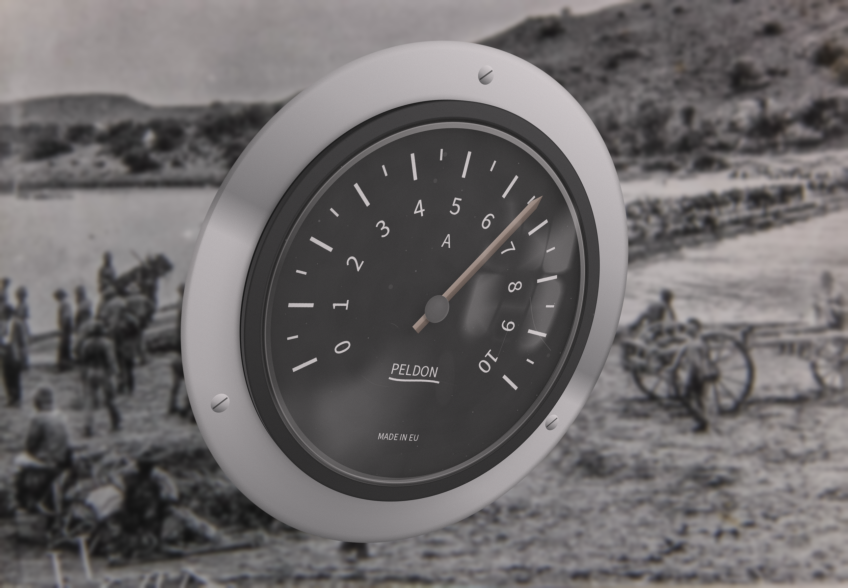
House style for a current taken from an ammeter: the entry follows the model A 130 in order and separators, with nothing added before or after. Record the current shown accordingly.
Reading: A 6.5
